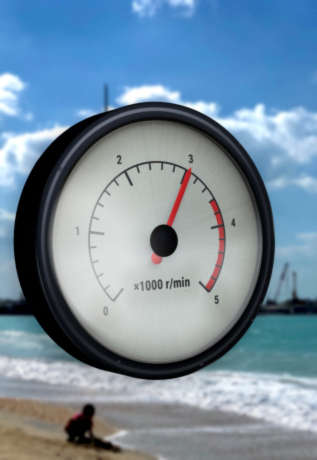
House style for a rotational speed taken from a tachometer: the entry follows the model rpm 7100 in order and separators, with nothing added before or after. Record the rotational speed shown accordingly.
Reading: rpm 3000
